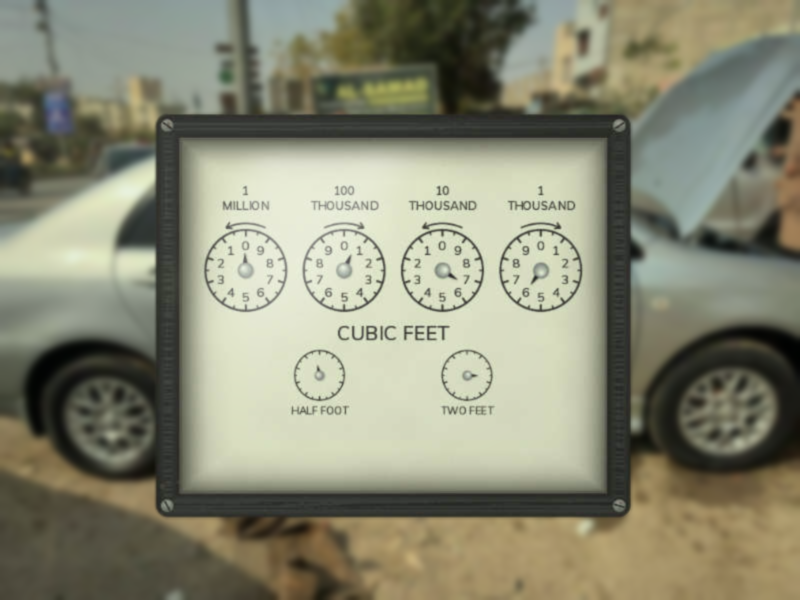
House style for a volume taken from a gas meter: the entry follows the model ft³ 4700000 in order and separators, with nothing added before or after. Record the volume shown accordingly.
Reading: ft³ 6600
